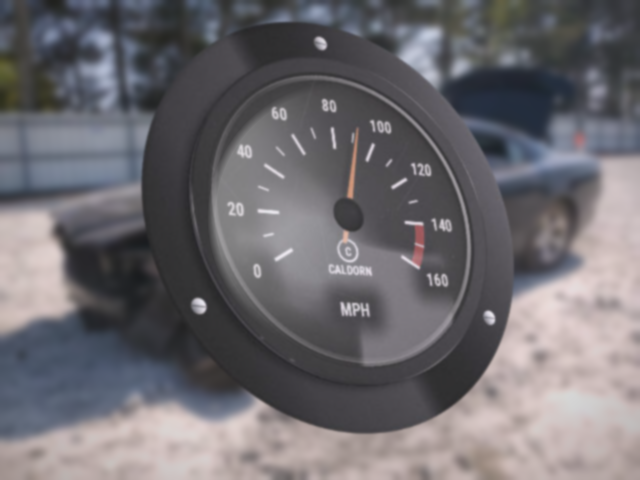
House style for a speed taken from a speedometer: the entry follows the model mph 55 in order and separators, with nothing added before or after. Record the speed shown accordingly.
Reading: mph 90
